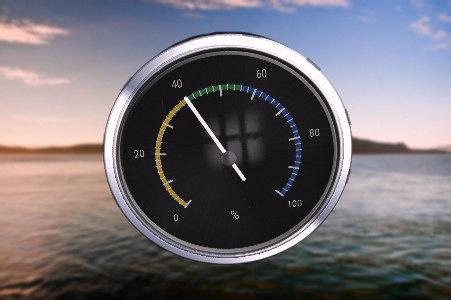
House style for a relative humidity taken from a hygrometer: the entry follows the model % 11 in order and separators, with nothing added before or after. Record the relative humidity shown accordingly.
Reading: % 40
